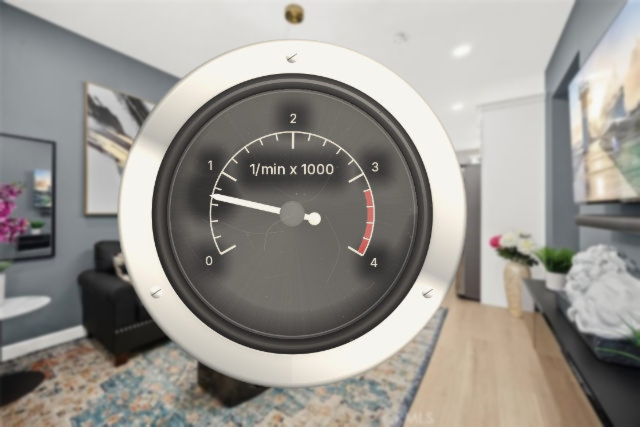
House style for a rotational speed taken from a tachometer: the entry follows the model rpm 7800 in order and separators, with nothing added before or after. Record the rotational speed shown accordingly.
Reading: rpm 700
